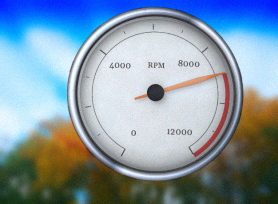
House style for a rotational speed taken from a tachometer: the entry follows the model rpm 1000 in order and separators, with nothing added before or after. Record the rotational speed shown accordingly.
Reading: rpm 9000
